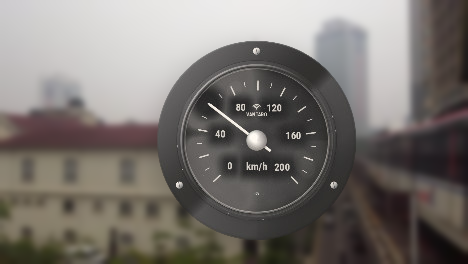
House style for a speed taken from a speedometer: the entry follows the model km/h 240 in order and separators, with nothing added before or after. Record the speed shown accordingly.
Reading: km/h 60
